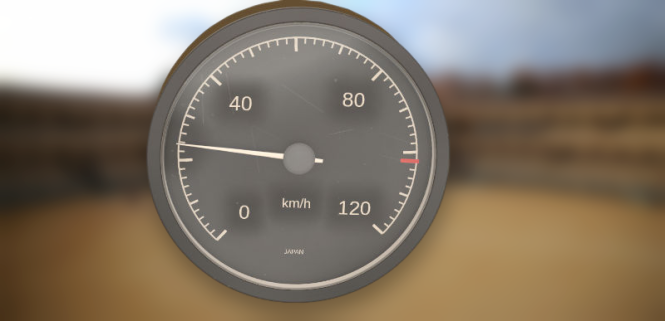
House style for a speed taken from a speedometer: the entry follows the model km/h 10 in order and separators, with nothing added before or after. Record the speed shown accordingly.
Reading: km/h 24
